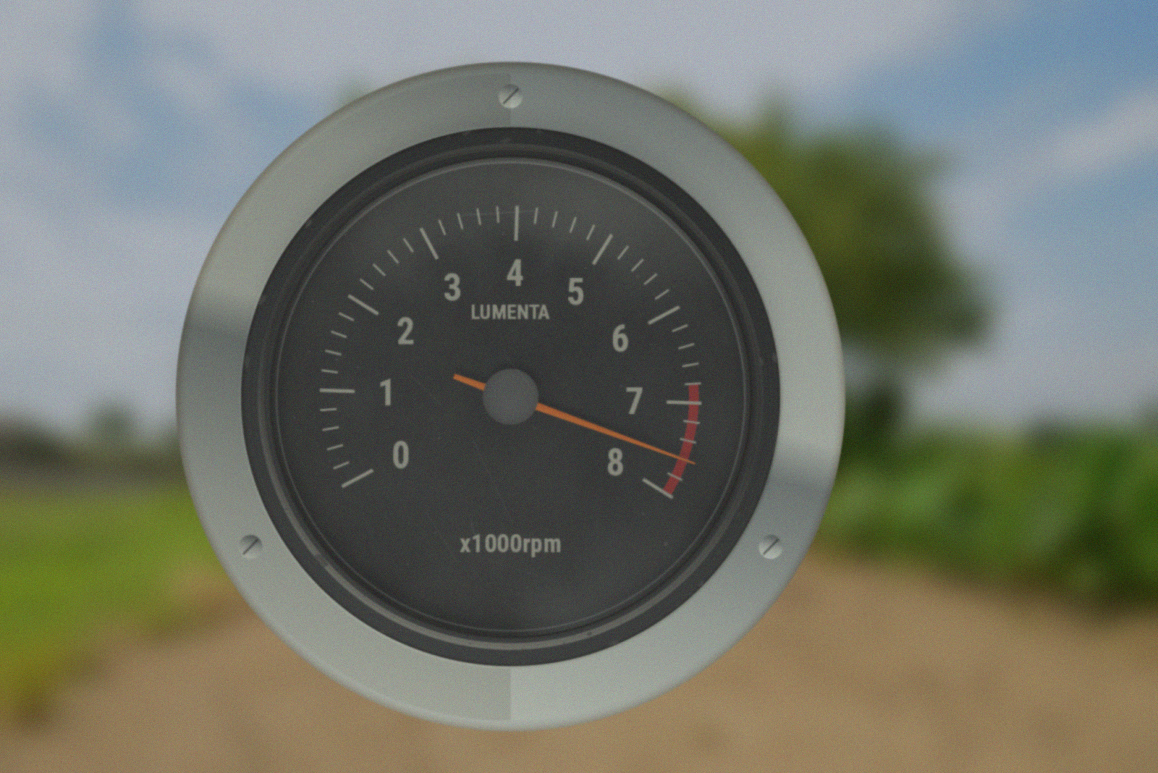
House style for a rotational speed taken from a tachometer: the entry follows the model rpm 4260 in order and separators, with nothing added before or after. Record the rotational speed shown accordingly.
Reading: rpm 7600
